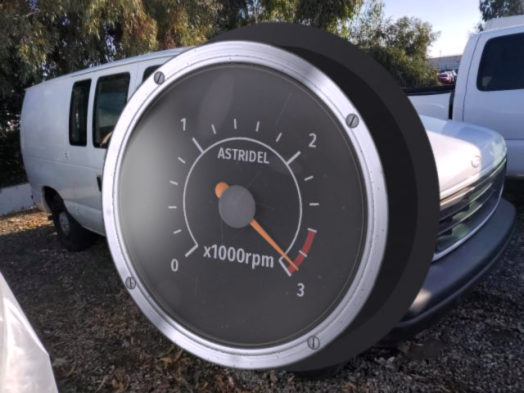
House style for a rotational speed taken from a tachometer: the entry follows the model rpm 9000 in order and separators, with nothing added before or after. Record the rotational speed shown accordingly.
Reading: rpm 2900
